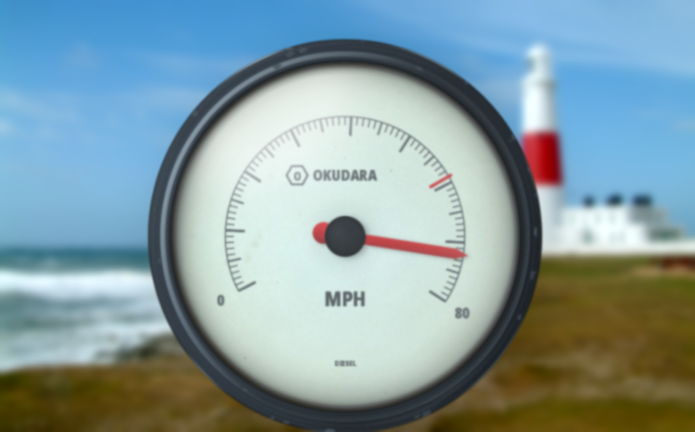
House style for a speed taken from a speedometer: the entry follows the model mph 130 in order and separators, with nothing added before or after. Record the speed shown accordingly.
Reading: mph 72
